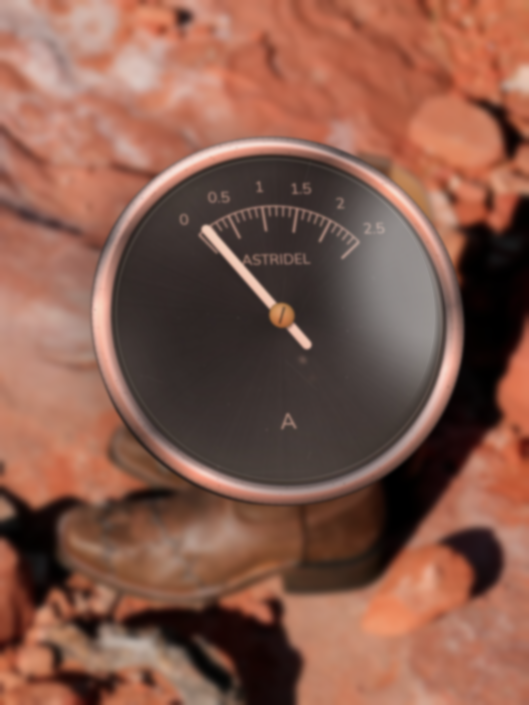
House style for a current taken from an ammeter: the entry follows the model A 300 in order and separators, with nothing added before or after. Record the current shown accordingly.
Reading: A 0.1
